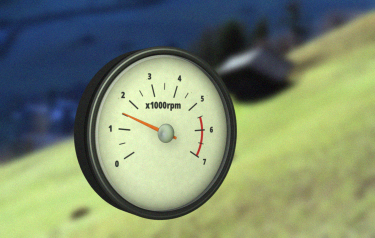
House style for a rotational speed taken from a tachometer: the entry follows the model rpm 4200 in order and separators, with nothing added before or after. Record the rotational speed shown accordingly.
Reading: rpm 1500
